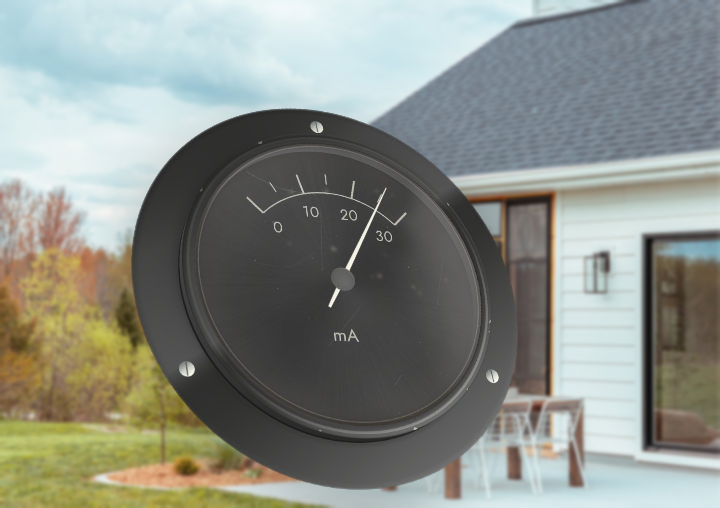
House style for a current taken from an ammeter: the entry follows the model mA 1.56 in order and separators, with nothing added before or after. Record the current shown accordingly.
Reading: mA 25
